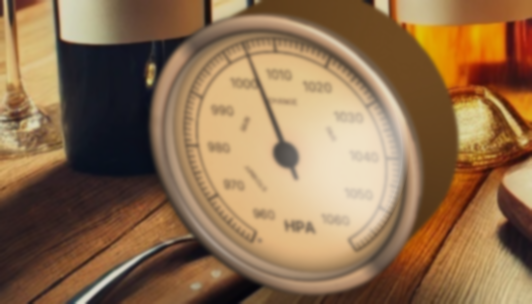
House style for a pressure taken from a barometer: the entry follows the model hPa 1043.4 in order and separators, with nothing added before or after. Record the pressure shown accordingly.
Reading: hPa 1005
